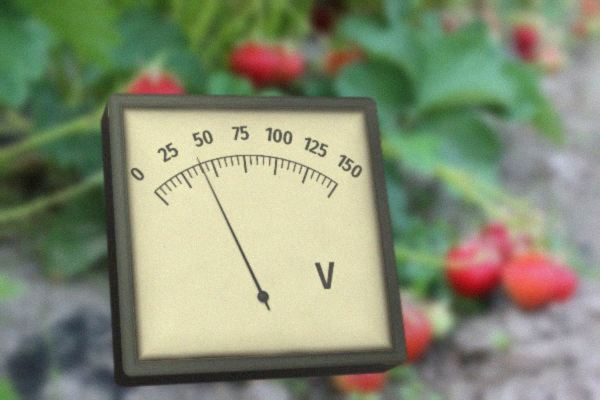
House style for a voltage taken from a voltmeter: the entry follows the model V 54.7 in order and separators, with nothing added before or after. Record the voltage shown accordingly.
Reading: V 40
